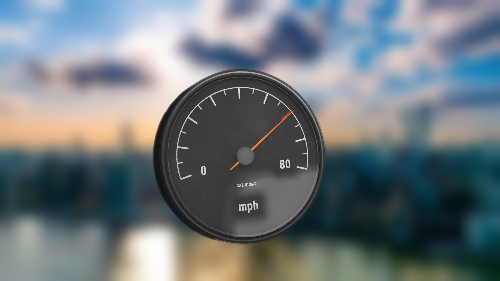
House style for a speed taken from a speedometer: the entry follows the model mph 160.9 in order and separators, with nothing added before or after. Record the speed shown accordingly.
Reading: mph 60
